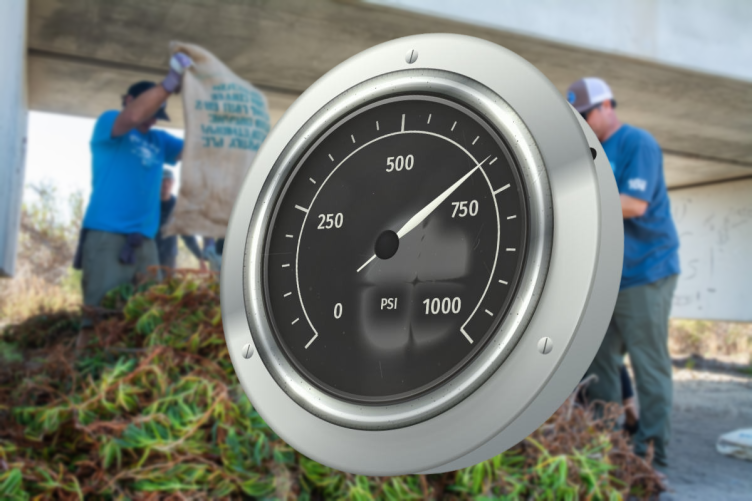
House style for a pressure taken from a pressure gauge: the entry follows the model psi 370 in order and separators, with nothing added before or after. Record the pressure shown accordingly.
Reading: psi 700
